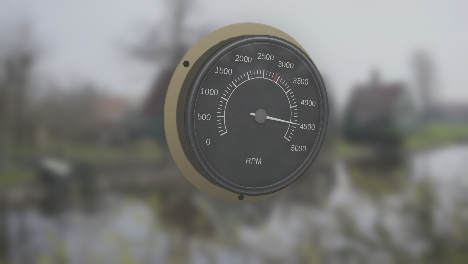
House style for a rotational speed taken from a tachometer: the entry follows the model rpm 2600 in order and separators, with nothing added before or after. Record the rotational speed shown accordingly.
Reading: rpm 4500
